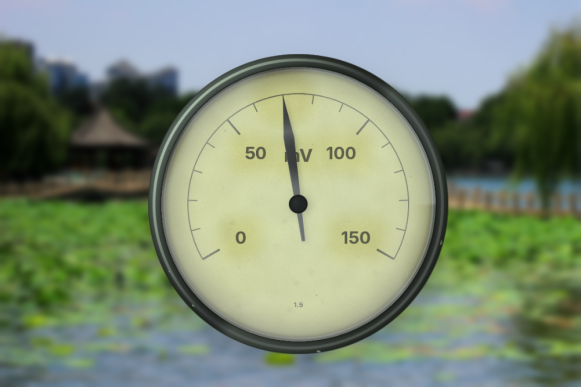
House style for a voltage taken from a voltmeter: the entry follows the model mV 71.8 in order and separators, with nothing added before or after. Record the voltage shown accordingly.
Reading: mV 70
